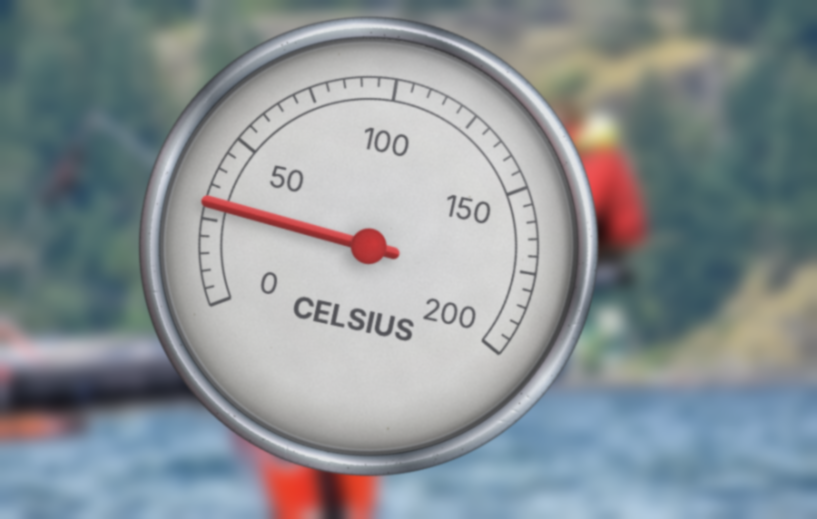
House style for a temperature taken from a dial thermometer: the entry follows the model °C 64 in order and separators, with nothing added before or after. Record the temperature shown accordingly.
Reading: °C 30
